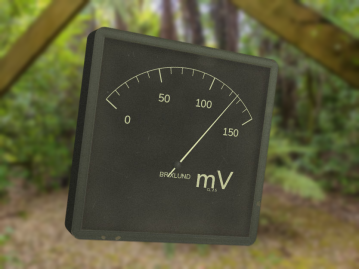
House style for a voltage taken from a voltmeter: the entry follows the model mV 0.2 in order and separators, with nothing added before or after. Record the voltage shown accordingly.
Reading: mV 125
